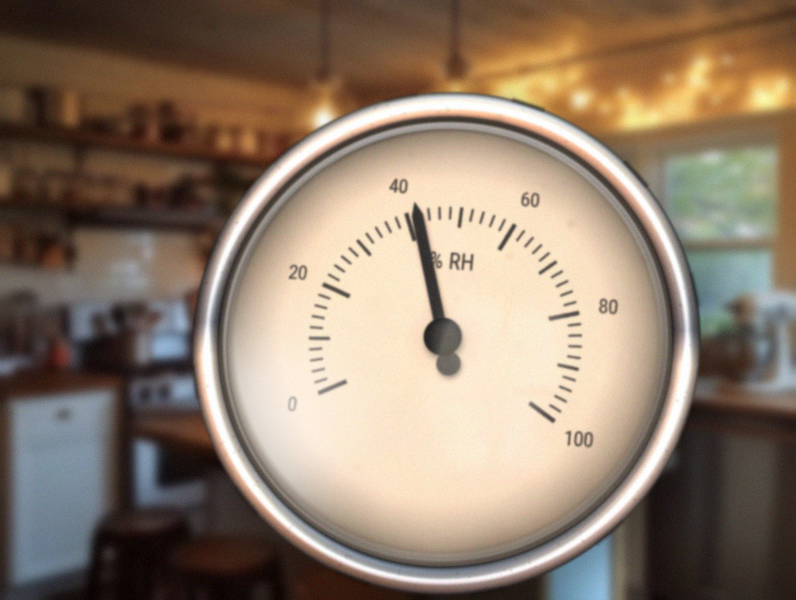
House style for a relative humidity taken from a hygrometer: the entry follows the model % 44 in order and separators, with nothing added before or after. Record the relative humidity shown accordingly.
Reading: % 42
